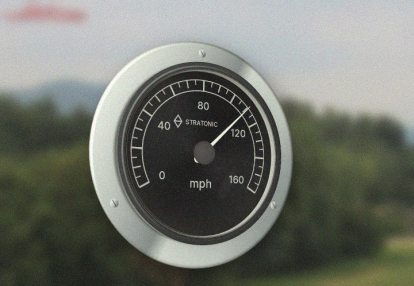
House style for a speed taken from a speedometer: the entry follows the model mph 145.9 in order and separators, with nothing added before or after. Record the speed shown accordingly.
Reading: mph 110
